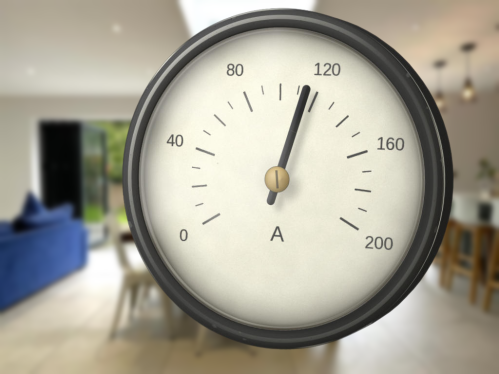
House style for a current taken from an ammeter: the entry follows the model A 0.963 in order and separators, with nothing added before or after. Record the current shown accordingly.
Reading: A 115
